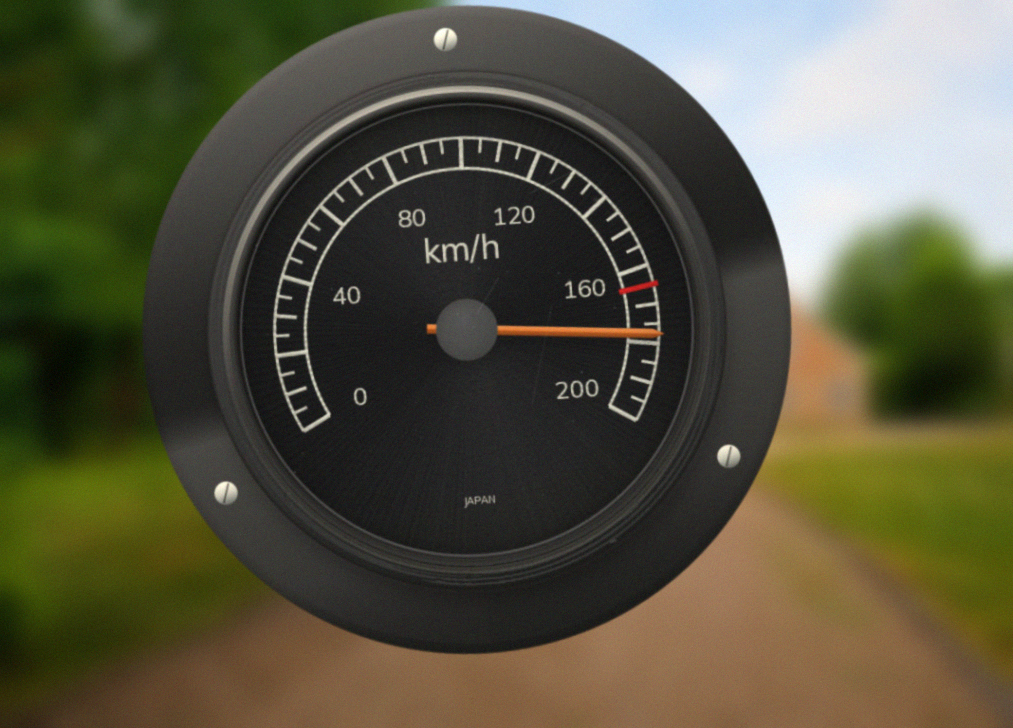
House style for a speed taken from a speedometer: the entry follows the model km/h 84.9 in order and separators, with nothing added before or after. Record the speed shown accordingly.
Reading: km/h 177.5
